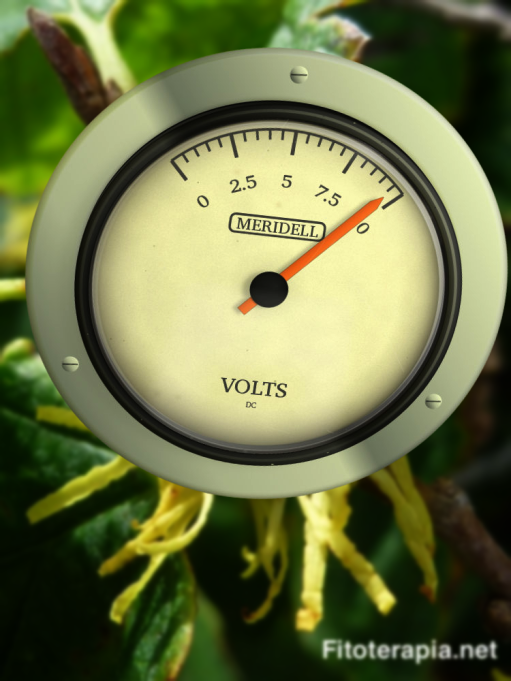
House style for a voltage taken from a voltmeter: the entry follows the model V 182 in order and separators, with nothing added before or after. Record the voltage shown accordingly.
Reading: V 9.5
